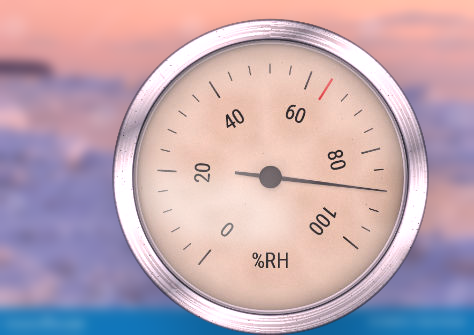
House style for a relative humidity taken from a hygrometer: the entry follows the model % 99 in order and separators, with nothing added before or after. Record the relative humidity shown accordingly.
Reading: % 88
